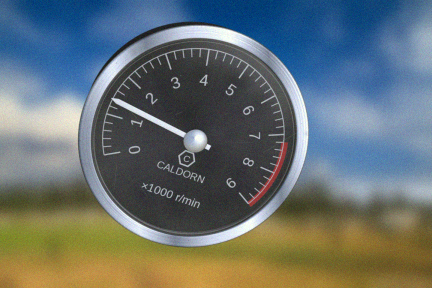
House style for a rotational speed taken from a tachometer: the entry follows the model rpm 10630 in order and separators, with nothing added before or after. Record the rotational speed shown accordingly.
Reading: rpm 1400
